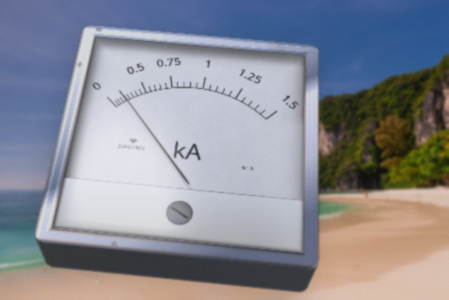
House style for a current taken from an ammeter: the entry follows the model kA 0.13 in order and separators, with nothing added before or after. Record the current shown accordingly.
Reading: kA 0.25
